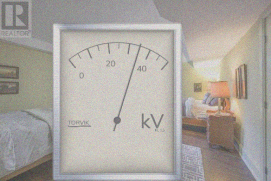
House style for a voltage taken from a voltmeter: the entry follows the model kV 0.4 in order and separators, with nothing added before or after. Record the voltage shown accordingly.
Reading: kV 35
